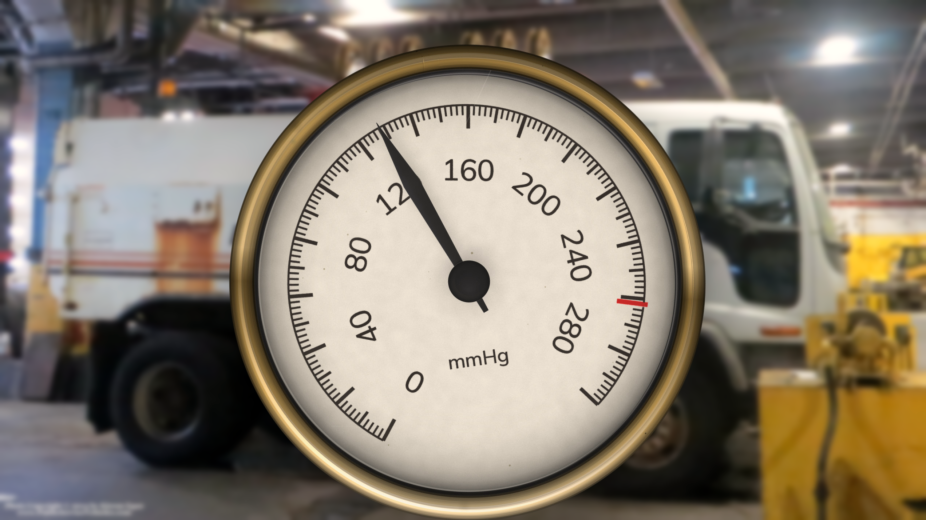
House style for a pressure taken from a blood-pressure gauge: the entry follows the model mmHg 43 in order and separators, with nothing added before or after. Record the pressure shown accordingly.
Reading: mmHg 128
